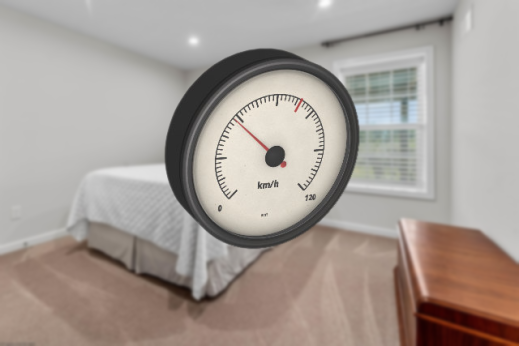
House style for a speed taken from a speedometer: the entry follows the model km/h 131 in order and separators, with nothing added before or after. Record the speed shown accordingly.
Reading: km/h 38
